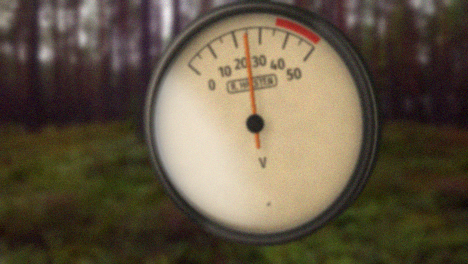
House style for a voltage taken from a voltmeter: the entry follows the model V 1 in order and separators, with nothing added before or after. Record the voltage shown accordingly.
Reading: V 25
